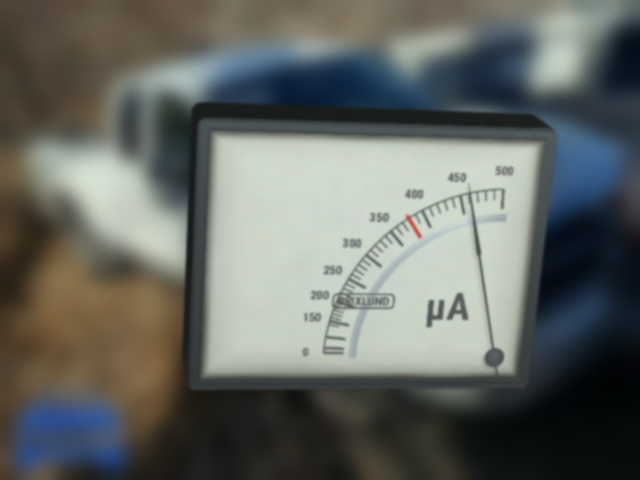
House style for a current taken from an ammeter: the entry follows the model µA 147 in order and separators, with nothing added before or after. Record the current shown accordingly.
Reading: µA 460
